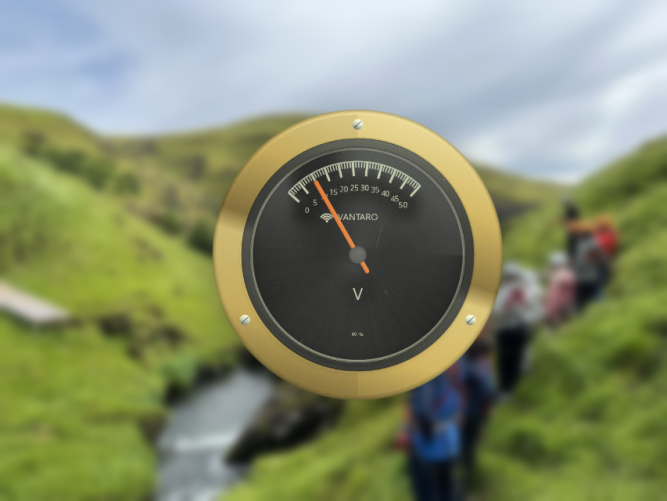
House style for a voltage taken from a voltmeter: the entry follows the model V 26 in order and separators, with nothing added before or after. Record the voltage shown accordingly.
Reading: V 10
